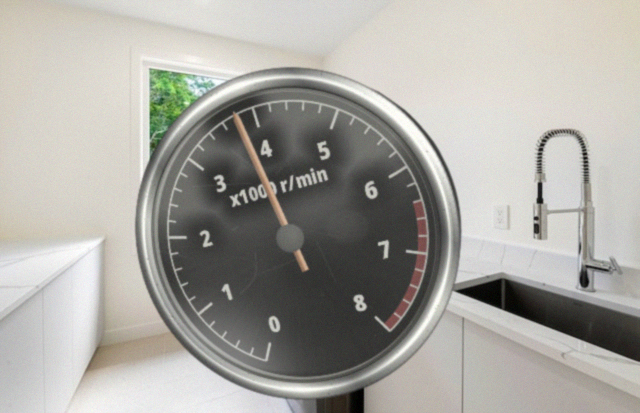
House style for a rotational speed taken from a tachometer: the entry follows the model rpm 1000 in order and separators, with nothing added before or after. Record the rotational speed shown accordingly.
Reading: rpm 3800
